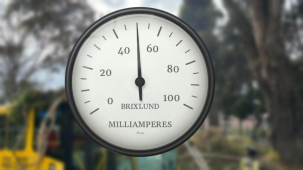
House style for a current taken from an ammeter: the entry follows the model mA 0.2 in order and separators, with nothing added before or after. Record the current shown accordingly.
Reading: mA 50
